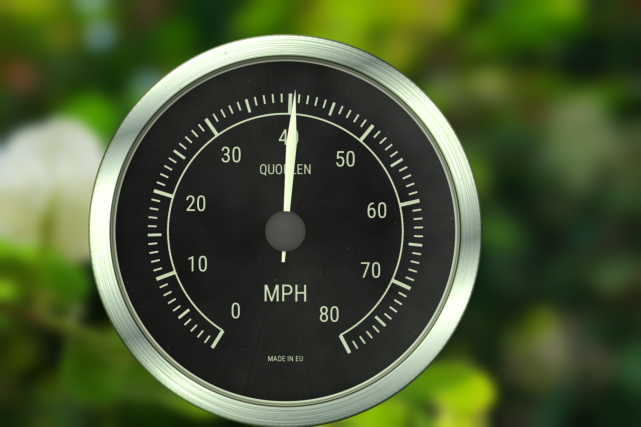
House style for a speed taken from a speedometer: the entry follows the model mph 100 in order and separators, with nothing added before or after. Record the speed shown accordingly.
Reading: mph 40.5
